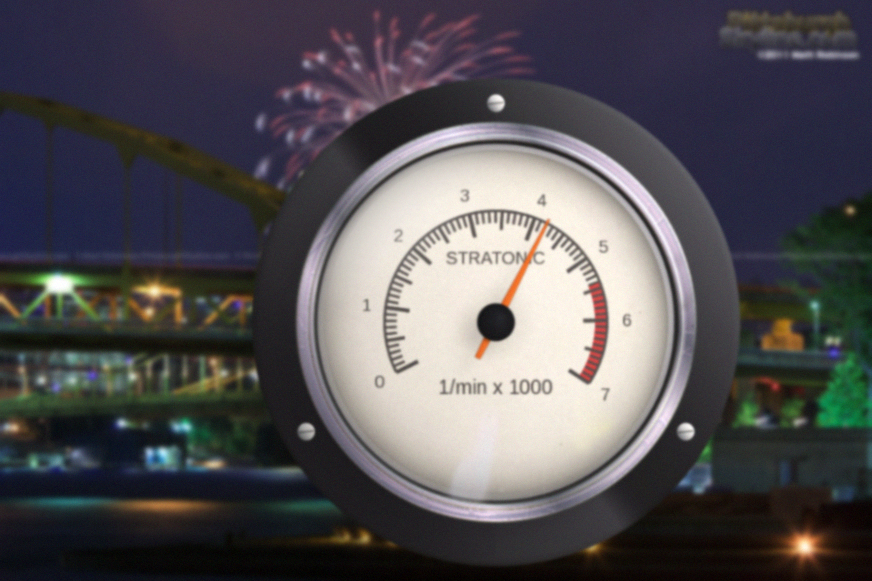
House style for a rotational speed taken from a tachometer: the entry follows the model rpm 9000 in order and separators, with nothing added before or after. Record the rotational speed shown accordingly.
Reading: rpm 4200
